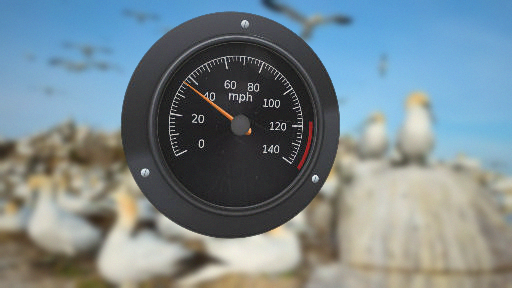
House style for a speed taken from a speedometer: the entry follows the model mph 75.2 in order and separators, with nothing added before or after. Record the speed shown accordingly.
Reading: mph 36
